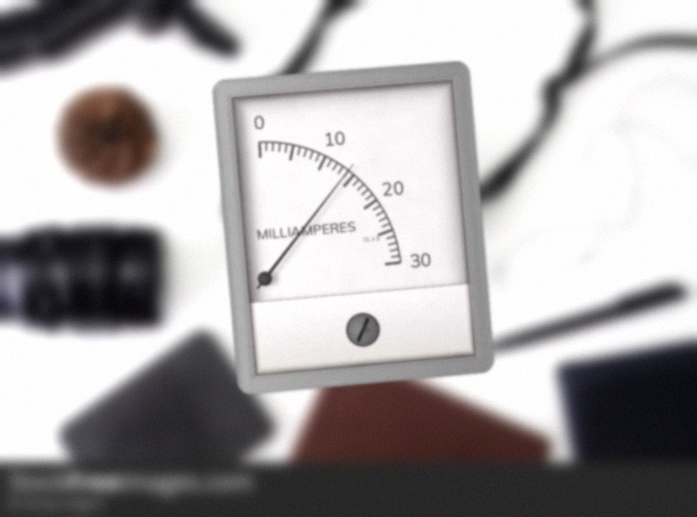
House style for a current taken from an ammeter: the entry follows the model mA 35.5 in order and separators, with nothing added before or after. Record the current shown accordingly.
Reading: mA 14
